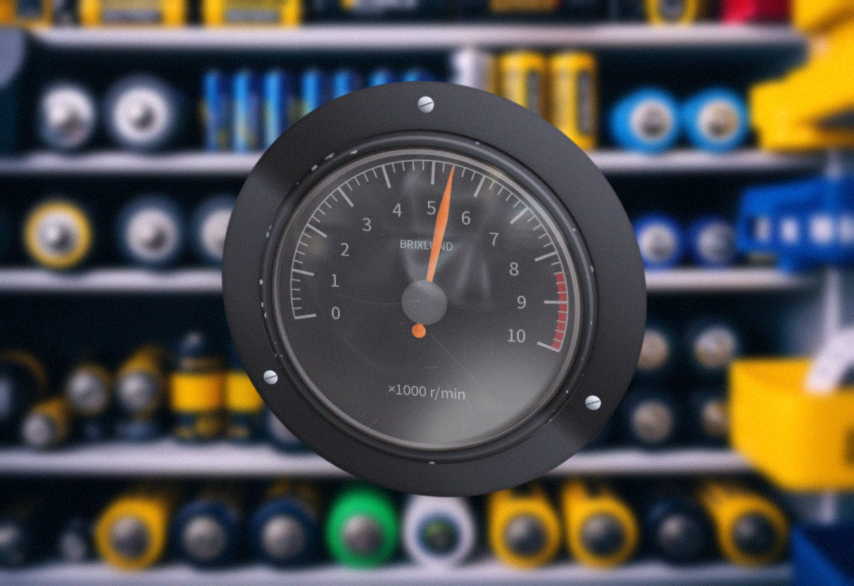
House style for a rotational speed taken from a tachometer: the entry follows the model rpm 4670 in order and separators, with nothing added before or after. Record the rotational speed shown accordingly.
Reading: rpm 5400
